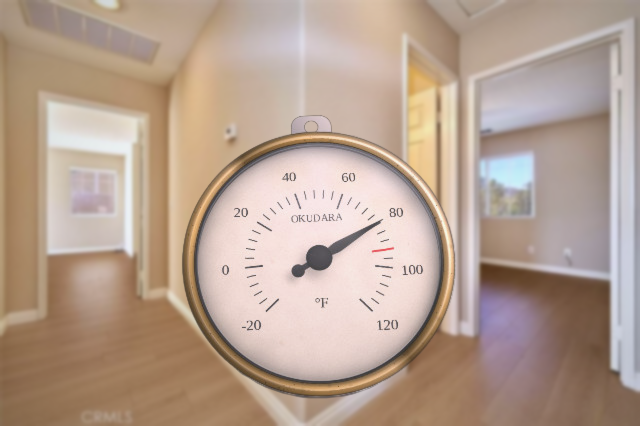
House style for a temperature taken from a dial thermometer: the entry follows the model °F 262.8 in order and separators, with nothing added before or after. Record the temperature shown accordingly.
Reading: °F 80
